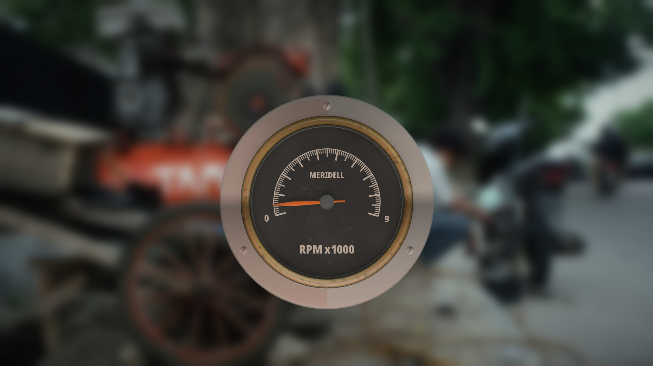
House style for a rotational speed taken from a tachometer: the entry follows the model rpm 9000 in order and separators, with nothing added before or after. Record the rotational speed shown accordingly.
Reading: rpm 500
